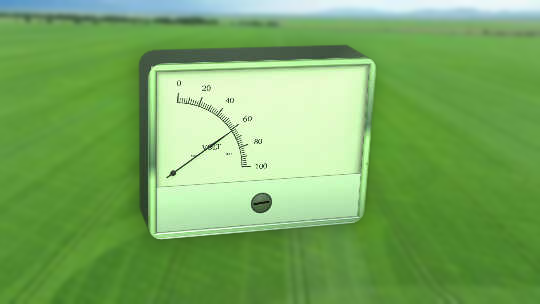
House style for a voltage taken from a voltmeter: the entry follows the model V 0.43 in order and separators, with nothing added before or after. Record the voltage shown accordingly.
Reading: V 60
